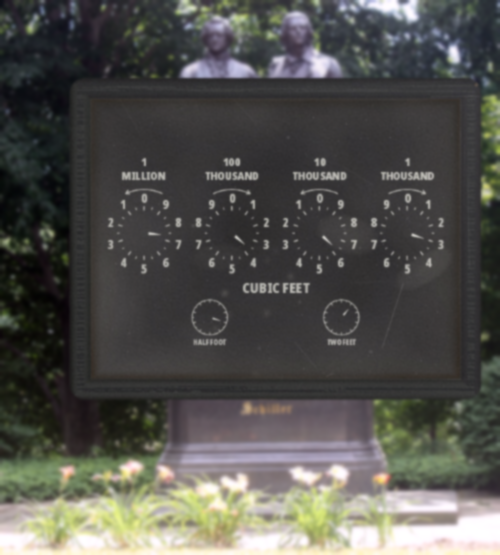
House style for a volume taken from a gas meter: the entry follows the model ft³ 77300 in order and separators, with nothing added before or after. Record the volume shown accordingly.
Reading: ft³ 736300
